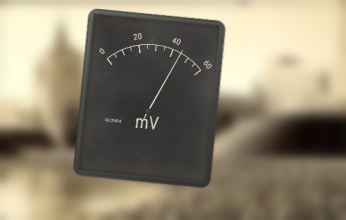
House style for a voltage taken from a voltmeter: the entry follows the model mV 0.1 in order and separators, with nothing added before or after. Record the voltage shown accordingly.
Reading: mV 45
